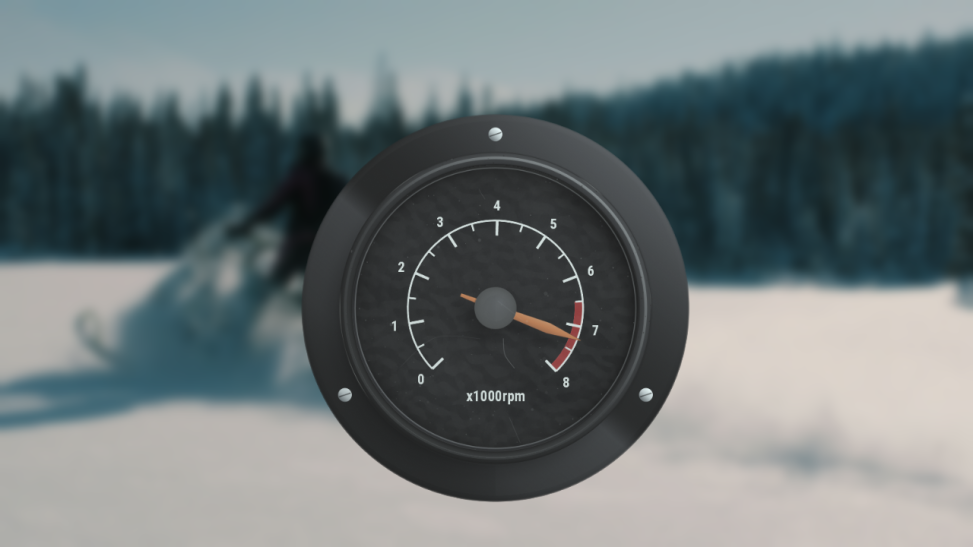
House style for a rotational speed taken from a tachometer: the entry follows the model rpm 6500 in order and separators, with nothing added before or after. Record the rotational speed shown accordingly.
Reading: rpm 7250
